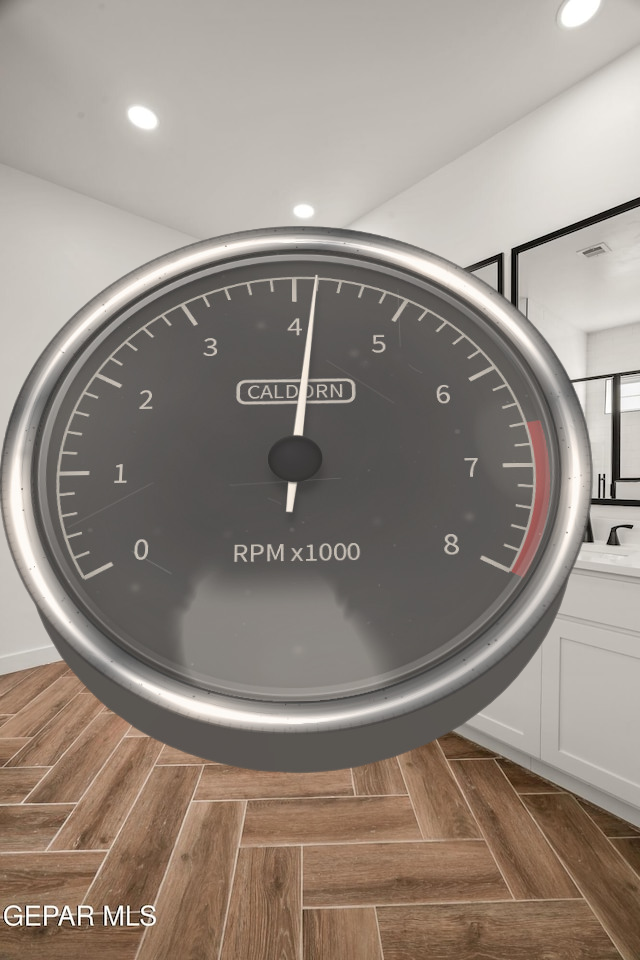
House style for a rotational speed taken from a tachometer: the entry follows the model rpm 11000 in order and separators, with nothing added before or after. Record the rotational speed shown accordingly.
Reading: rpm 4200
